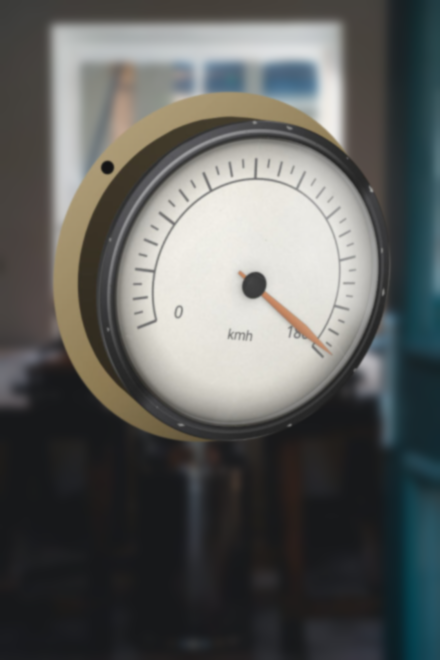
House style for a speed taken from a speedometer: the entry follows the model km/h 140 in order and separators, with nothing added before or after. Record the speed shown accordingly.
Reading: km/h 177.5
